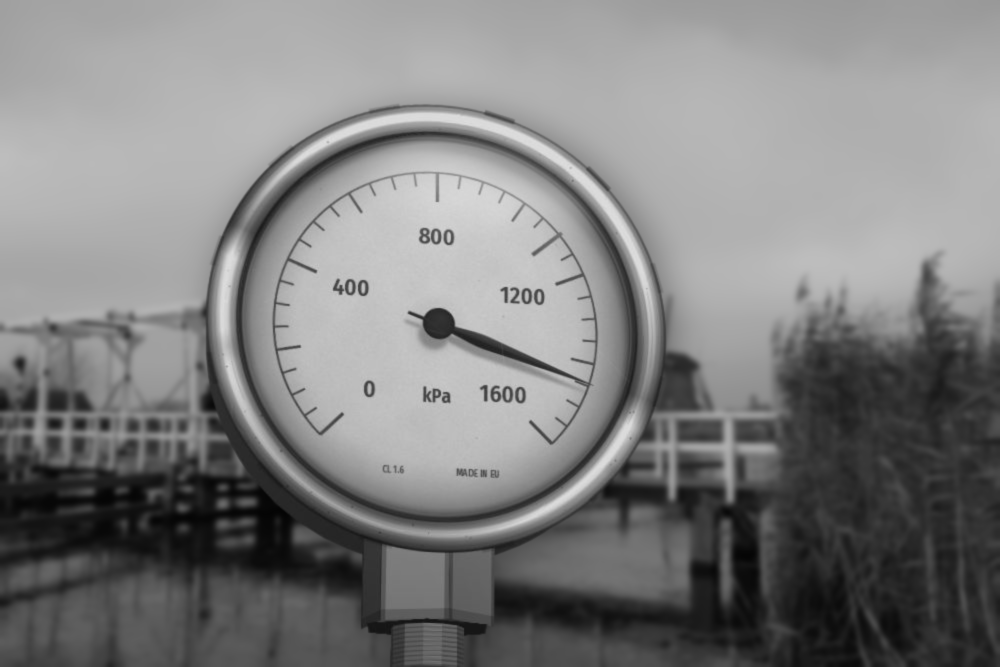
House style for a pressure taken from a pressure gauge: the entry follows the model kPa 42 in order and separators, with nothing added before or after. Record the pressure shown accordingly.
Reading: kPa 1450
